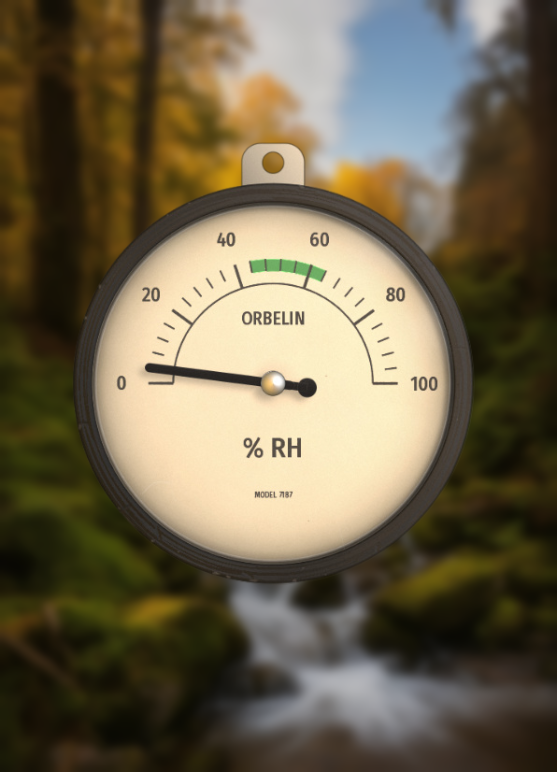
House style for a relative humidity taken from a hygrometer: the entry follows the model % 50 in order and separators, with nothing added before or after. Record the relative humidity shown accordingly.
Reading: % 4
